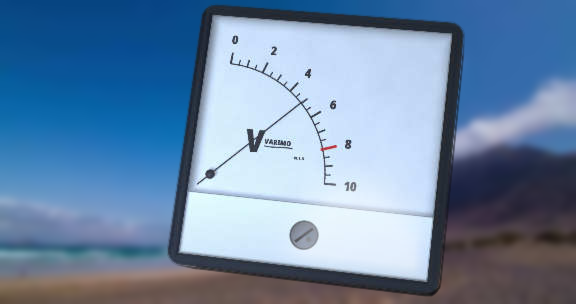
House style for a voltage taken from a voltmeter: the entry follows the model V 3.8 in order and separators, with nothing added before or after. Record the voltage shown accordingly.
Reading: V 5
